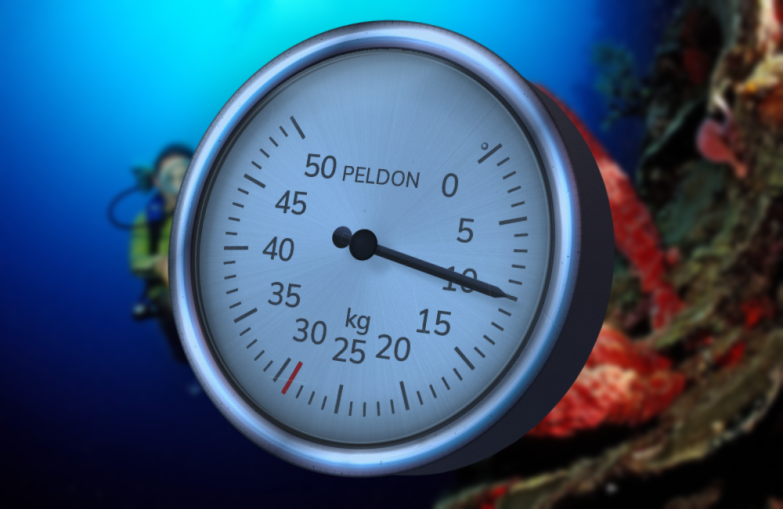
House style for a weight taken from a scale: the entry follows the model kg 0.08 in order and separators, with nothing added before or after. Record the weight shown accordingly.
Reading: kg 10
